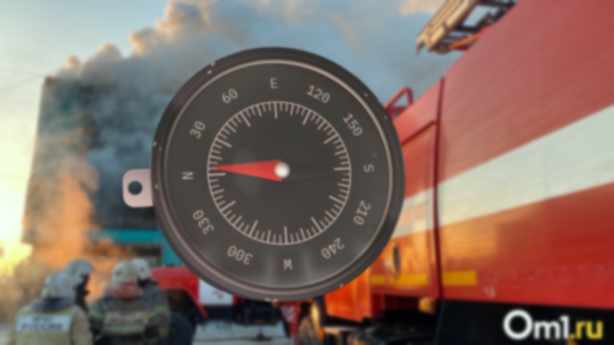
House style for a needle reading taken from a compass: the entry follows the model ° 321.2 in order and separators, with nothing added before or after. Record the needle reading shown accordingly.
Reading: ° 5
